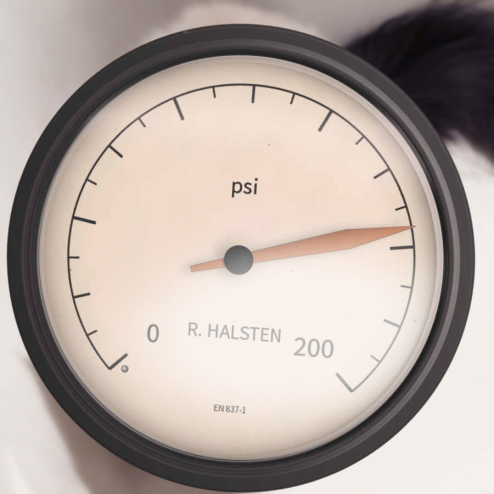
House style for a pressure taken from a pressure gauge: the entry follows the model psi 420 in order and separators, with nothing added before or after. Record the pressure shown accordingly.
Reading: psi 155
